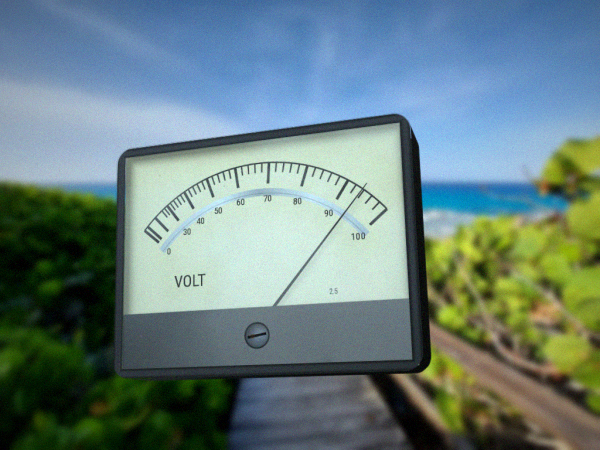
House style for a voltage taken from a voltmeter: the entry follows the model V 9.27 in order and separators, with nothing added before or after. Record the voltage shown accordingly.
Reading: V 94
